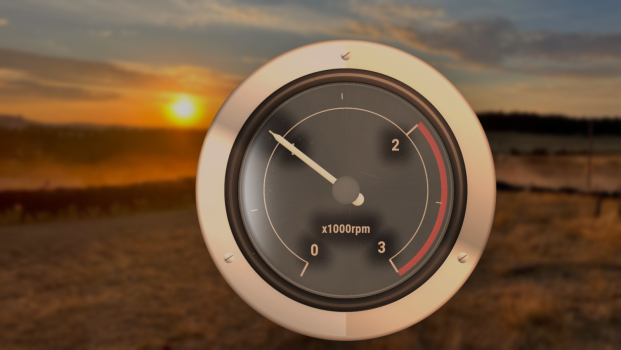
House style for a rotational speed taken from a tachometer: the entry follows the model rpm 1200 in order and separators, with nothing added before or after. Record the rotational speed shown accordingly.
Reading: rpm 1000
